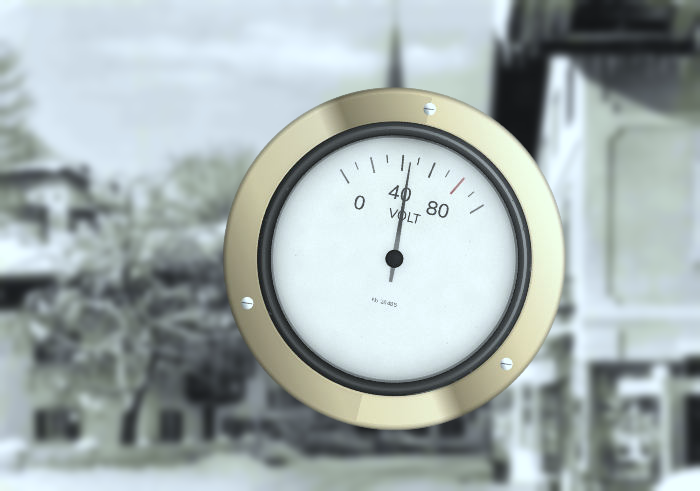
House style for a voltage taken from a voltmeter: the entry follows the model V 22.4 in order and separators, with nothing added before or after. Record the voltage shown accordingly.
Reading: V 45
